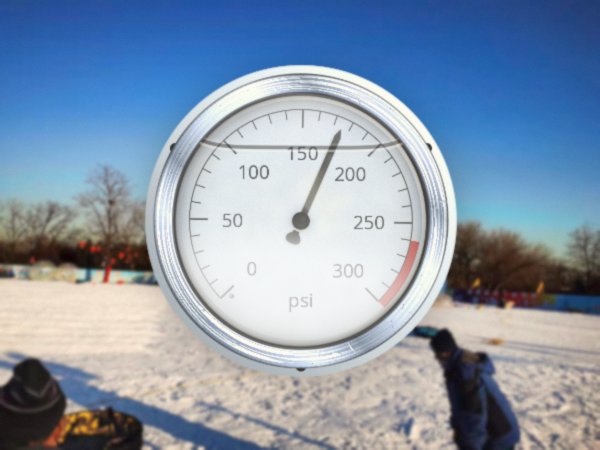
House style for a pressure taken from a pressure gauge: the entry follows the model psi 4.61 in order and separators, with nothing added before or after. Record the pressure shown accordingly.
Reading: psi 175
